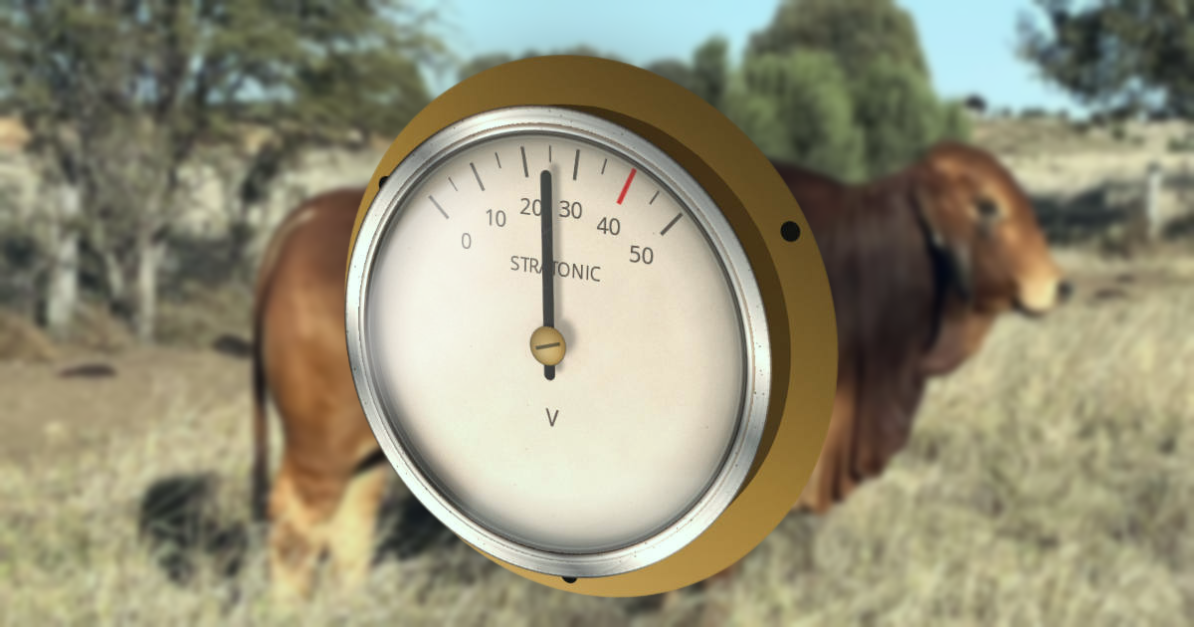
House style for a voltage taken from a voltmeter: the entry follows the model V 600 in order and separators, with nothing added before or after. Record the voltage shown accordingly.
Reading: V 25
